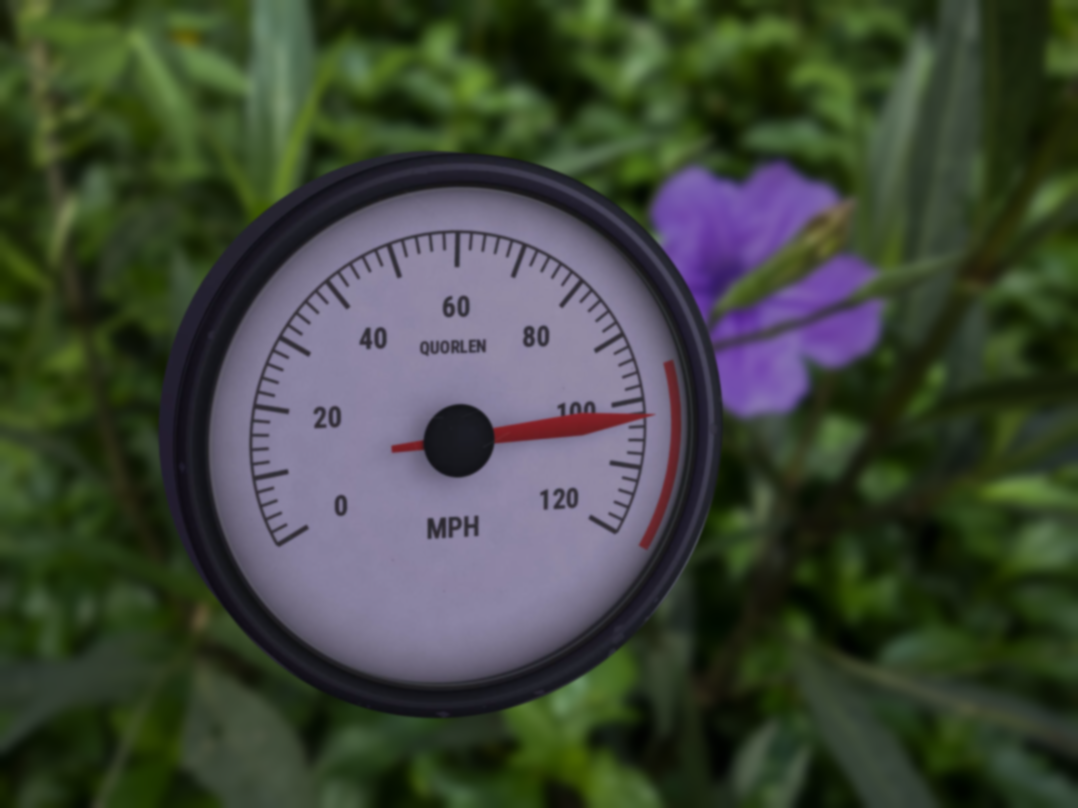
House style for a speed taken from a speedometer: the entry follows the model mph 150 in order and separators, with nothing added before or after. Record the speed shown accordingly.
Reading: mph 102
